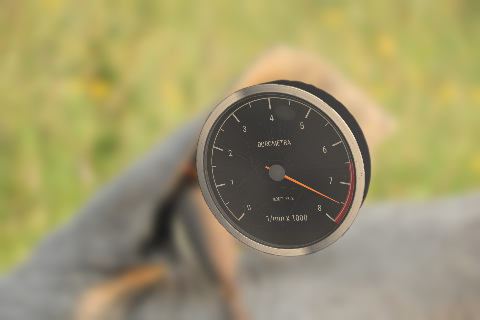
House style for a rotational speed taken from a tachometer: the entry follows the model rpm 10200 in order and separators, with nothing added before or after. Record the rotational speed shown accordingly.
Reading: rpm 7500
